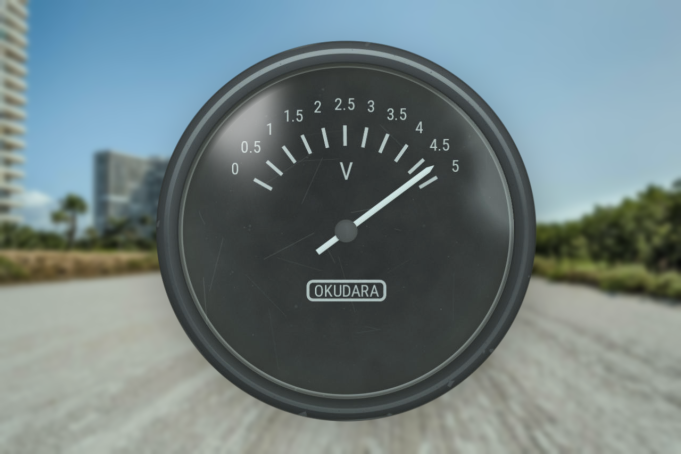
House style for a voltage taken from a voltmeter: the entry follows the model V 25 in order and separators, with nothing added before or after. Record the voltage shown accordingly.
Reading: V 4.75
